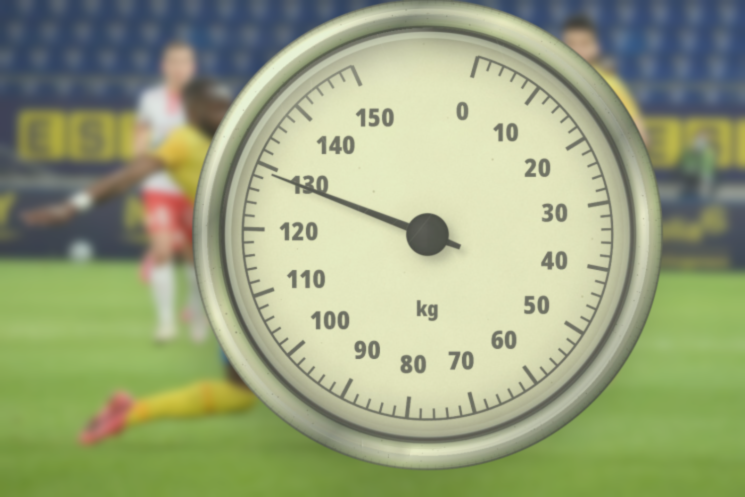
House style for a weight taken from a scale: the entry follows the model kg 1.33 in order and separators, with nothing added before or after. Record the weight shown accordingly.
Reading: kg 129
